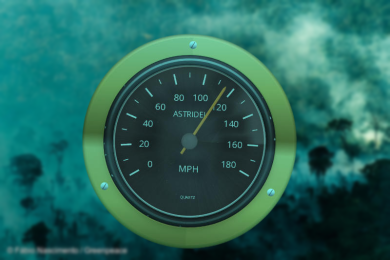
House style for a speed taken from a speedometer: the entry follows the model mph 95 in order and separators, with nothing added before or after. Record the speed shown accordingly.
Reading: mph 115
